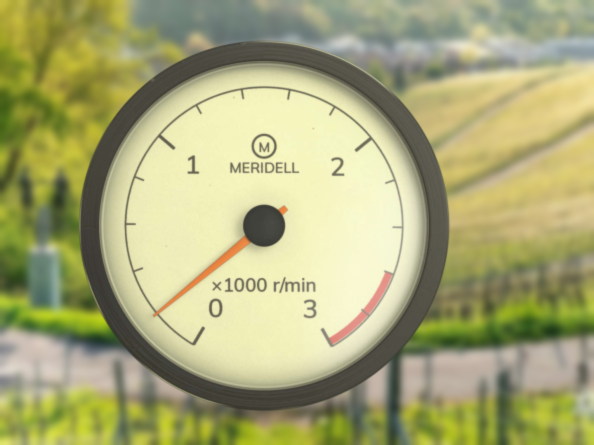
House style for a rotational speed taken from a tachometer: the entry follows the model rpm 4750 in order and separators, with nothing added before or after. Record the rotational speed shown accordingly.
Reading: rpm 200
